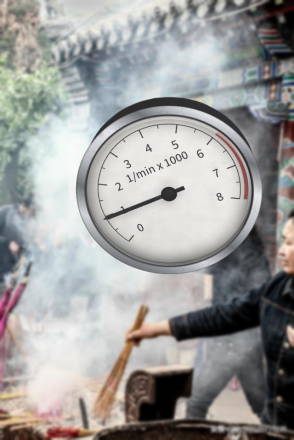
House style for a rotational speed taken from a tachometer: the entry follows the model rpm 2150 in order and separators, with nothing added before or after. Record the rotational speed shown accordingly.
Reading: rpm 1000
